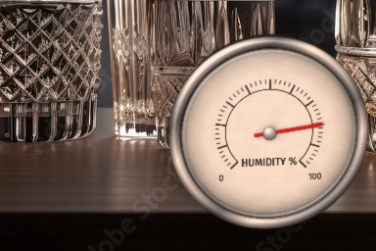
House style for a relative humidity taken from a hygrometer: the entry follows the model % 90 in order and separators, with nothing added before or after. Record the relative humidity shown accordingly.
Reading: % 80
